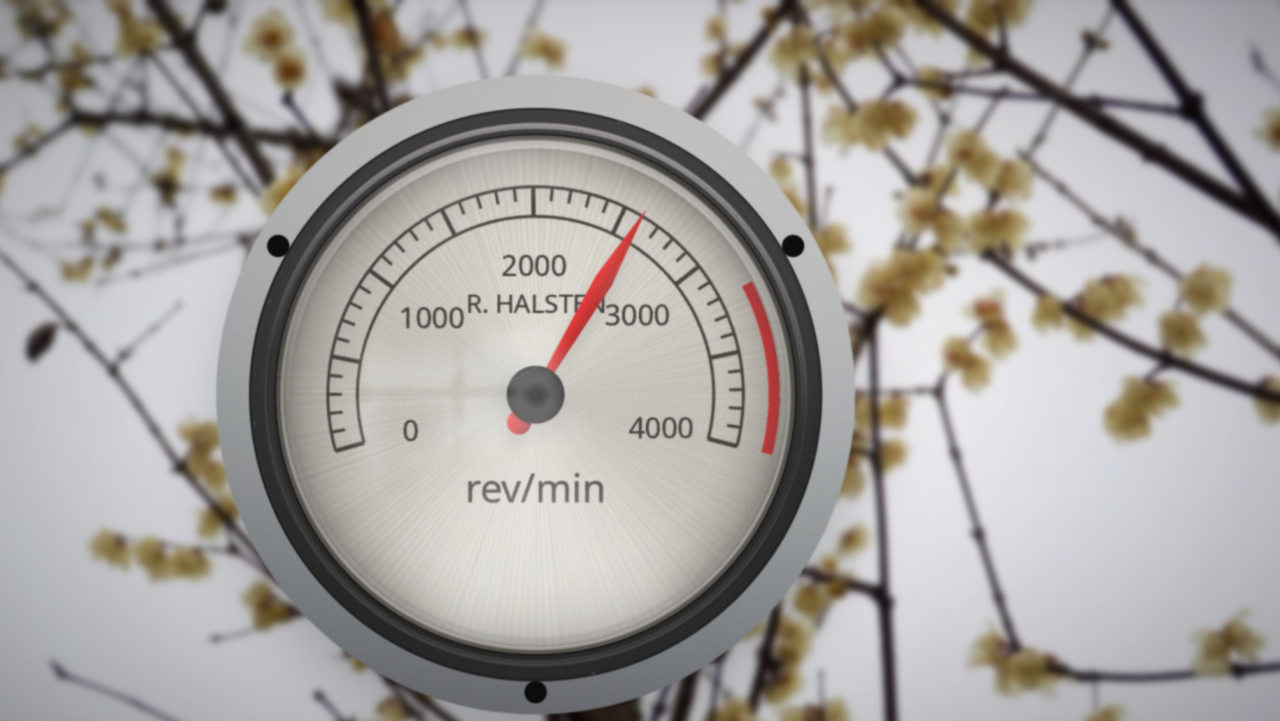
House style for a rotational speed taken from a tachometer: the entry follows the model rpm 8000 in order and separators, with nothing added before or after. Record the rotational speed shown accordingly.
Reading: rpm 2600
